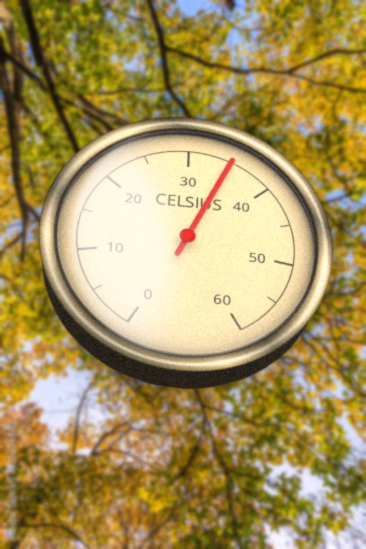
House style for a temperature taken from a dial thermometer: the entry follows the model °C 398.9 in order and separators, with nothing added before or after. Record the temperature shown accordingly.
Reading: °C 35
